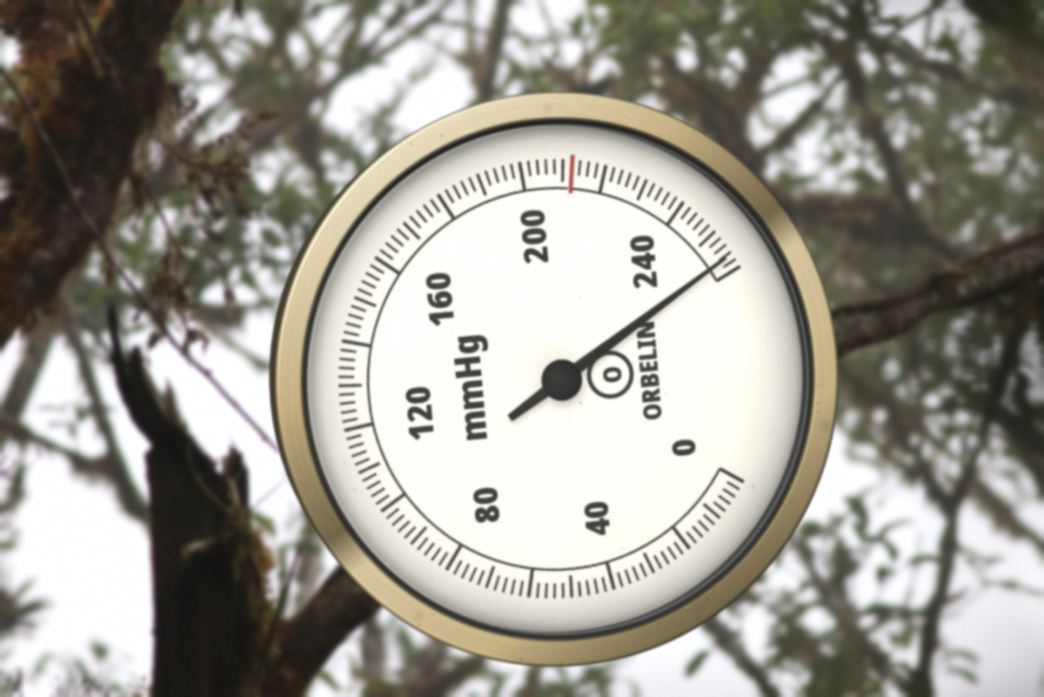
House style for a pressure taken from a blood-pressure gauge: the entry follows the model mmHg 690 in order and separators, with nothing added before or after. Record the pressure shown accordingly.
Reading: mmHg 256
